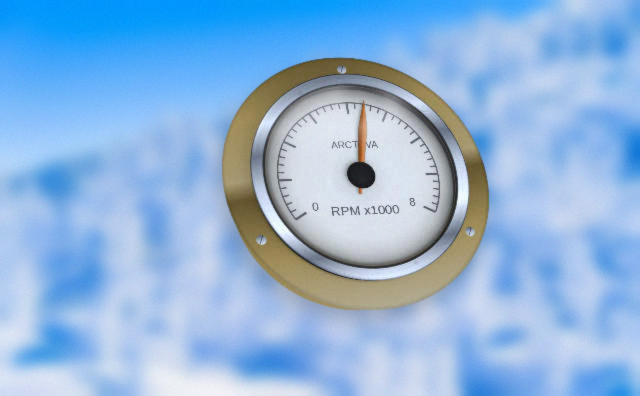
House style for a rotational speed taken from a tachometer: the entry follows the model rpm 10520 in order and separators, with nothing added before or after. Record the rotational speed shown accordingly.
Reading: rpm 4400
